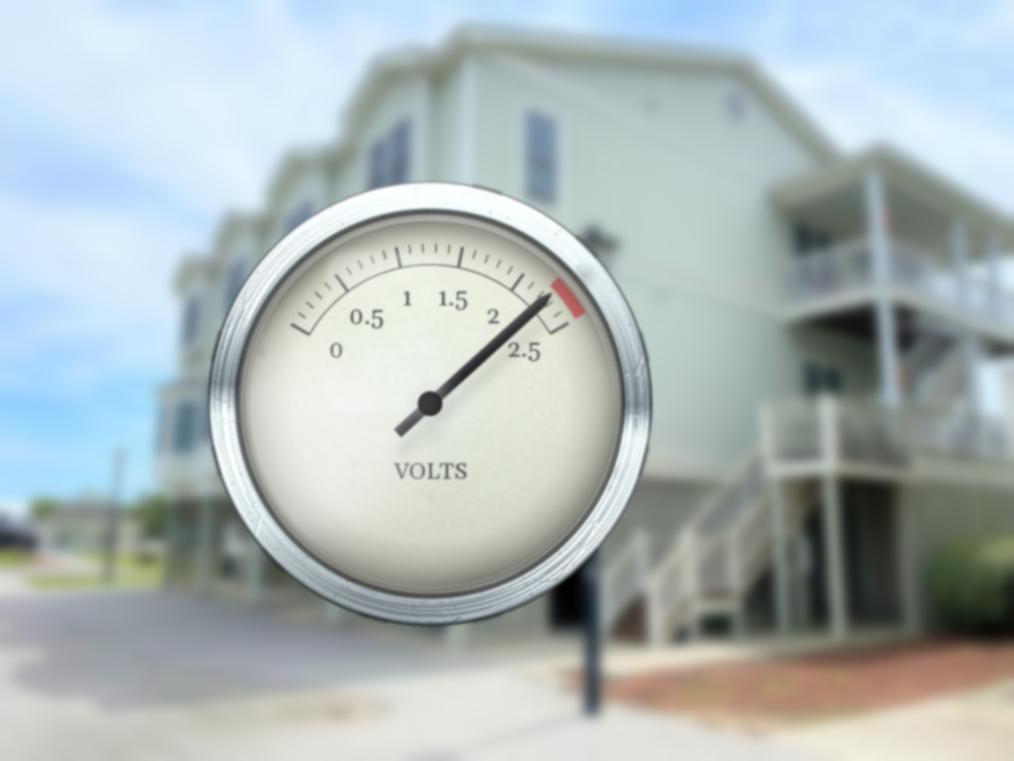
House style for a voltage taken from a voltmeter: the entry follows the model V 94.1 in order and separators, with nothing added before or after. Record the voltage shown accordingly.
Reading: V 2.25
